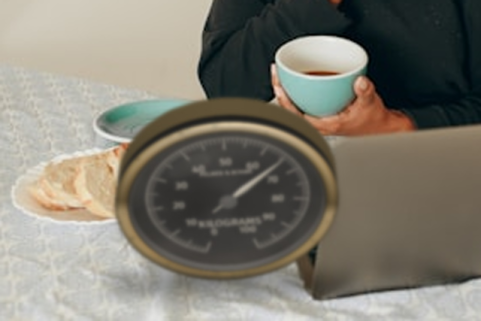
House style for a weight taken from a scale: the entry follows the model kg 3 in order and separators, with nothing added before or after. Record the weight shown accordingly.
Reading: kg 65
